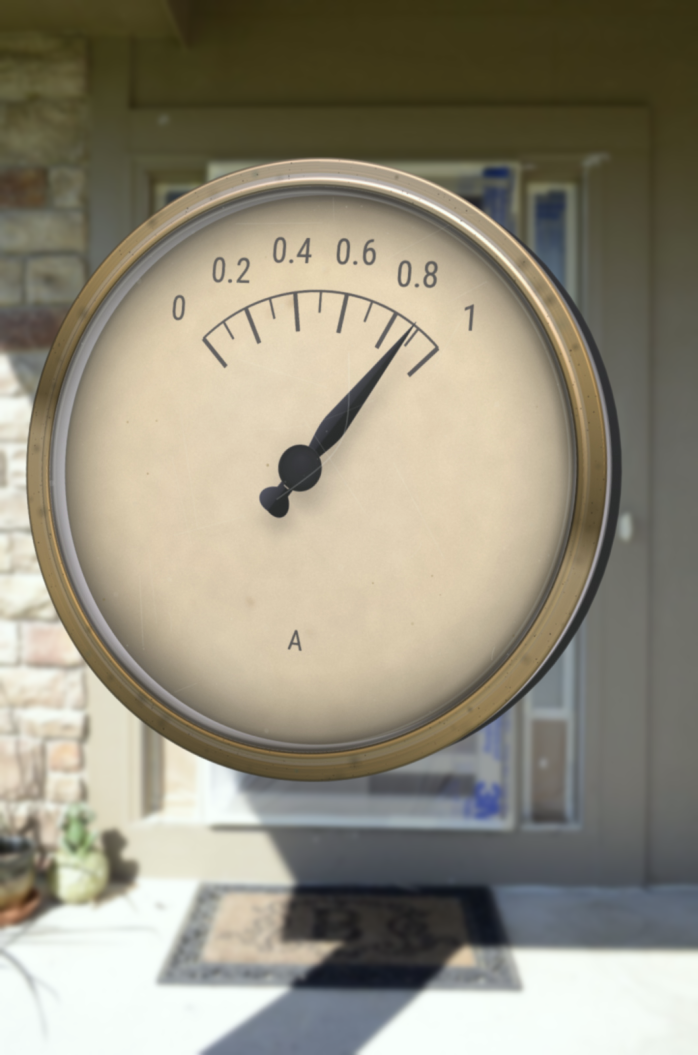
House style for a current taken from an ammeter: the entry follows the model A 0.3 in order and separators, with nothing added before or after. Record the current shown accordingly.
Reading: A 0.9
